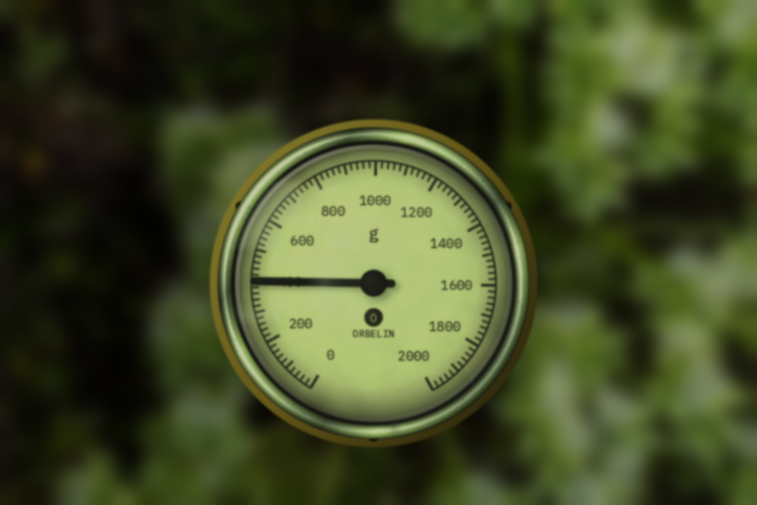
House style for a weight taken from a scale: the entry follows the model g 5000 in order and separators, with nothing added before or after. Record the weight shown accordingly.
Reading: g 400
